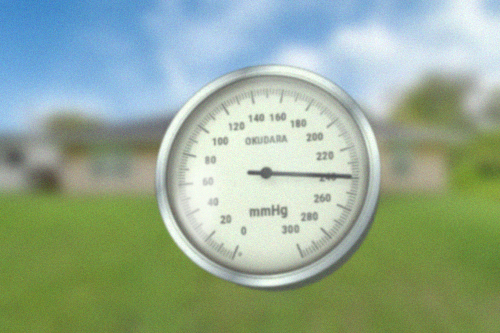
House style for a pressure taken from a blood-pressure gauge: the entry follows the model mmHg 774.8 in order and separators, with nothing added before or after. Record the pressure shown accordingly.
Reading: mmHg 240
